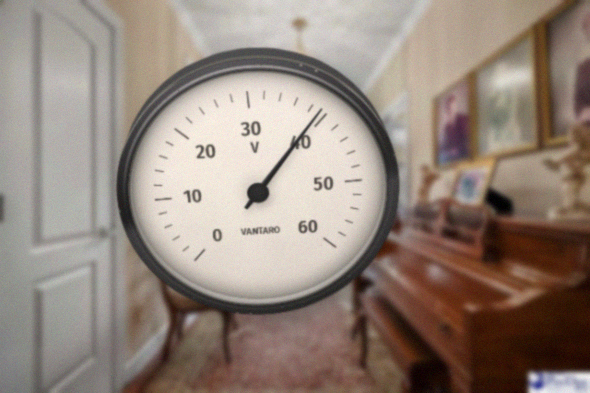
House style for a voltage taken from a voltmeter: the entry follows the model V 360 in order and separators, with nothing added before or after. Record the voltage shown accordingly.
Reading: V 39
